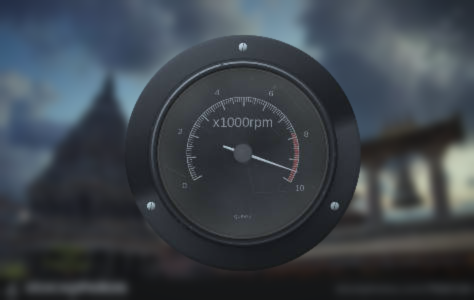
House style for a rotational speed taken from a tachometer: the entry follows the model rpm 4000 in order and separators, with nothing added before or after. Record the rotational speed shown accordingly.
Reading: rpm 9500
